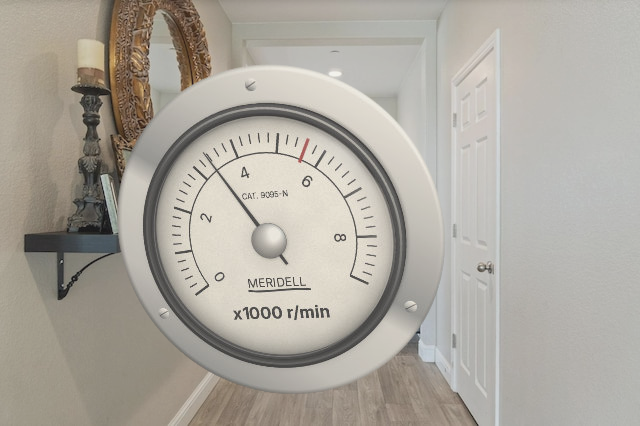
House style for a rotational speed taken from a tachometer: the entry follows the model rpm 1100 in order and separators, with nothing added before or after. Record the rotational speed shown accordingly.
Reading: rpm 3400
